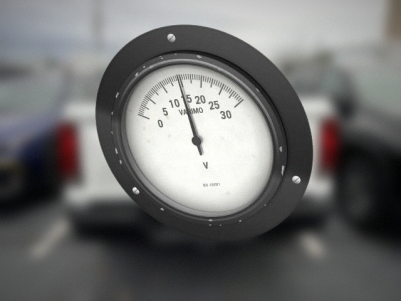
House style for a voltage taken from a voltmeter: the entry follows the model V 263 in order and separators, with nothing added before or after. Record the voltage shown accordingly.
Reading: V 15
